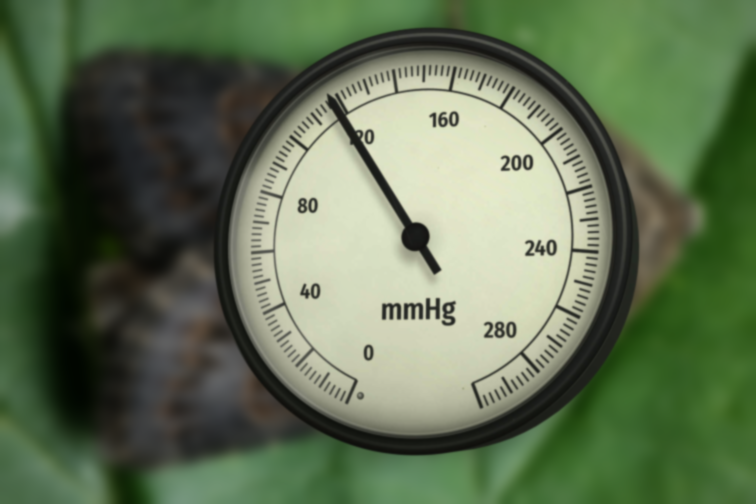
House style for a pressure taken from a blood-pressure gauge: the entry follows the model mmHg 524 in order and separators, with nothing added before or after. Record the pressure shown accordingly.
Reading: mmHg 118
